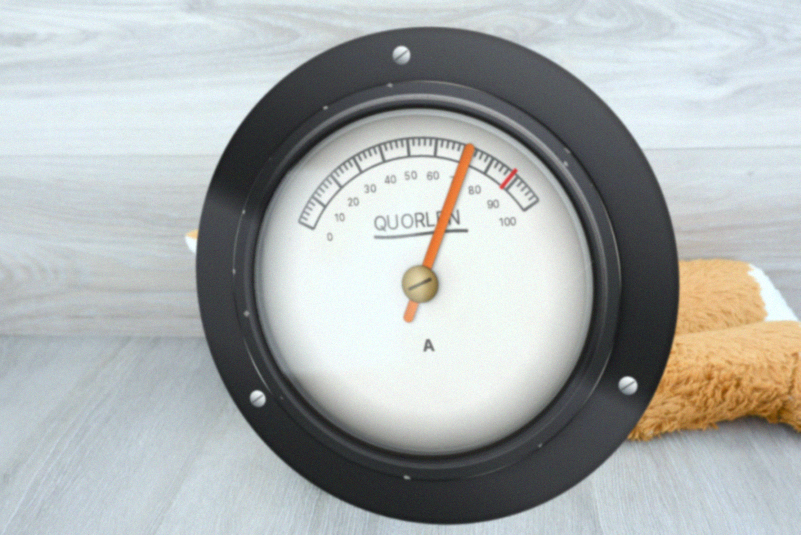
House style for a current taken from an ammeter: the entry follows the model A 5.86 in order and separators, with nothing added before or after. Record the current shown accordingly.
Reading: A 72
